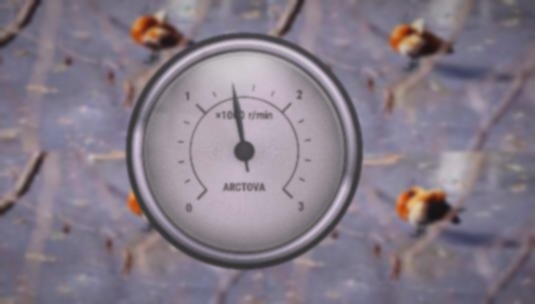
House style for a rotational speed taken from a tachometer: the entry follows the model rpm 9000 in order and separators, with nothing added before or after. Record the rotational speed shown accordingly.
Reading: rpm 1400
